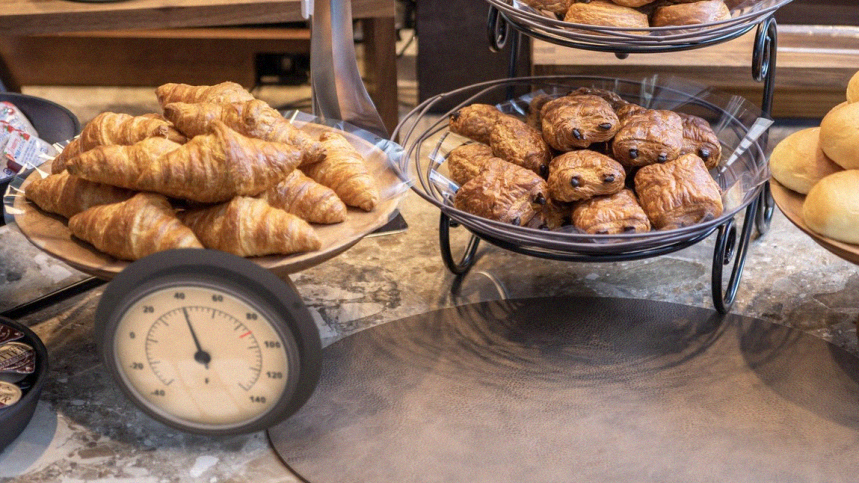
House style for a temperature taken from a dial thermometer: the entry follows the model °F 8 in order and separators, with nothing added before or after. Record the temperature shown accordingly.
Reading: °F 40
